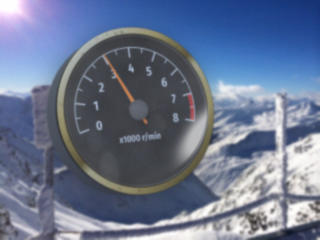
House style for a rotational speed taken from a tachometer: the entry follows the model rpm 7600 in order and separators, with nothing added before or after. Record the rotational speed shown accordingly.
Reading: rpm 3000
